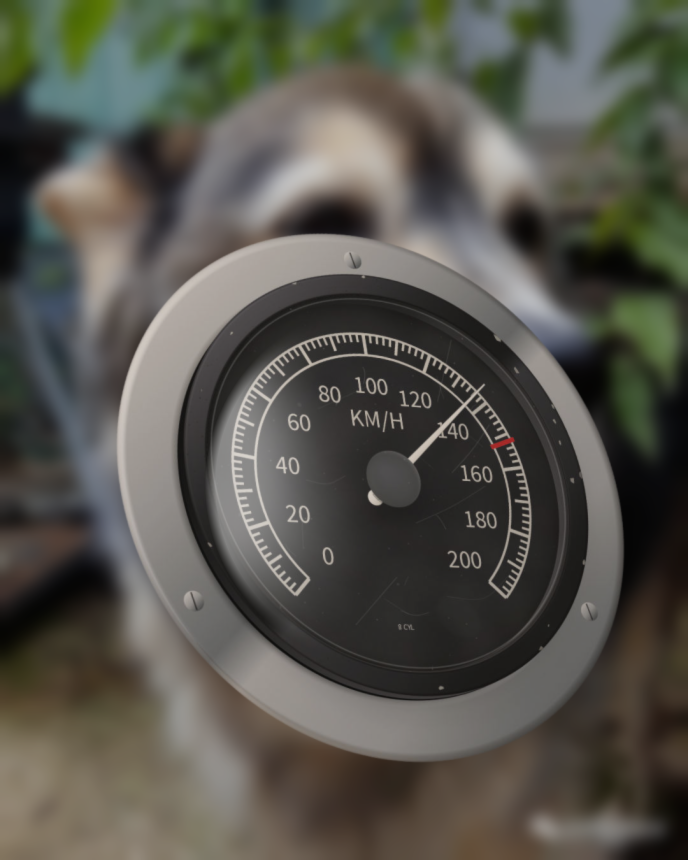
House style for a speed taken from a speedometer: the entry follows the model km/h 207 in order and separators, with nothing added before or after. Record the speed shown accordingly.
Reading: km/h 136
